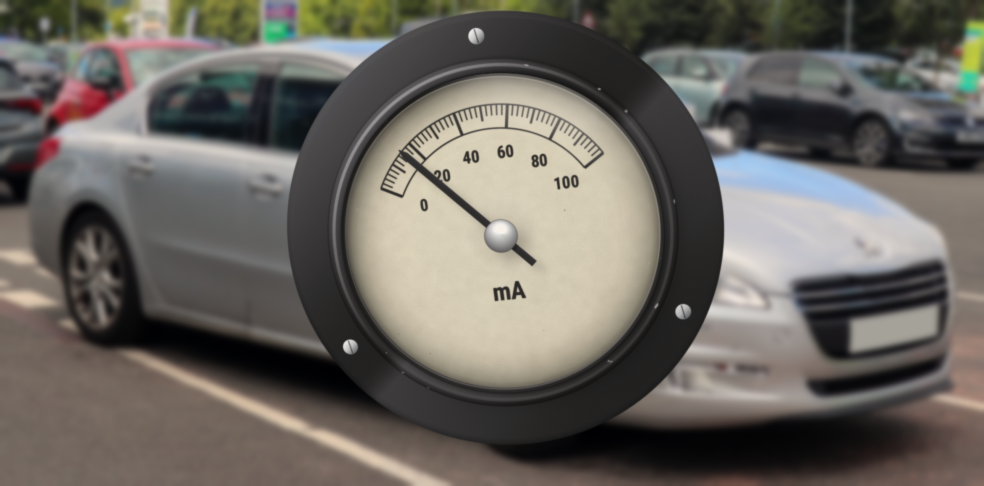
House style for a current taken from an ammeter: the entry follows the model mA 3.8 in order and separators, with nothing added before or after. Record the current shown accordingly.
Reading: mA 16
